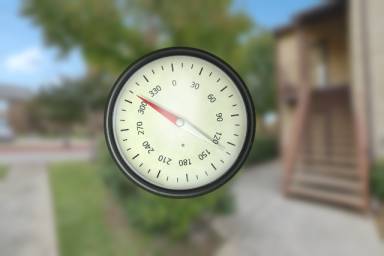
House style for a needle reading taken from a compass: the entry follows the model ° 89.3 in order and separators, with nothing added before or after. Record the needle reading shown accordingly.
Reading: ° 310
